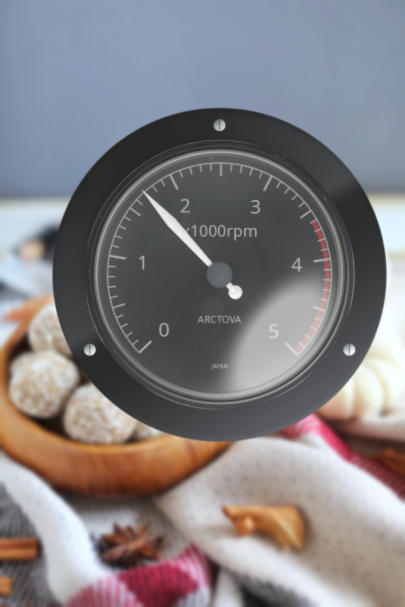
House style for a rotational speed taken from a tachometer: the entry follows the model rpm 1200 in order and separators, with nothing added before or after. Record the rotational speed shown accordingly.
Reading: rpm 1700
